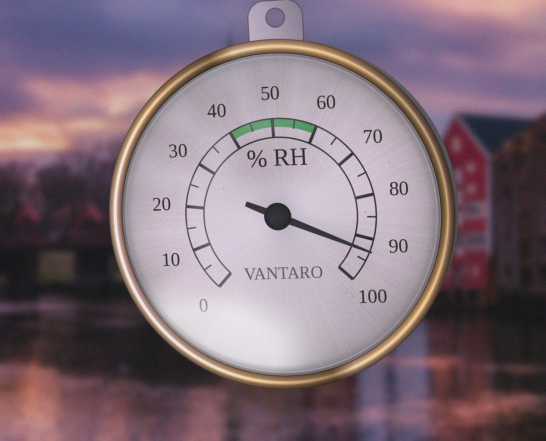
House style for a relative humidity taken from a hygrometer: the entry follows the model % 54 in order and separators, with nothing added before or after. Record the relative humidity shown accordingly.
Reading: % 92.5
